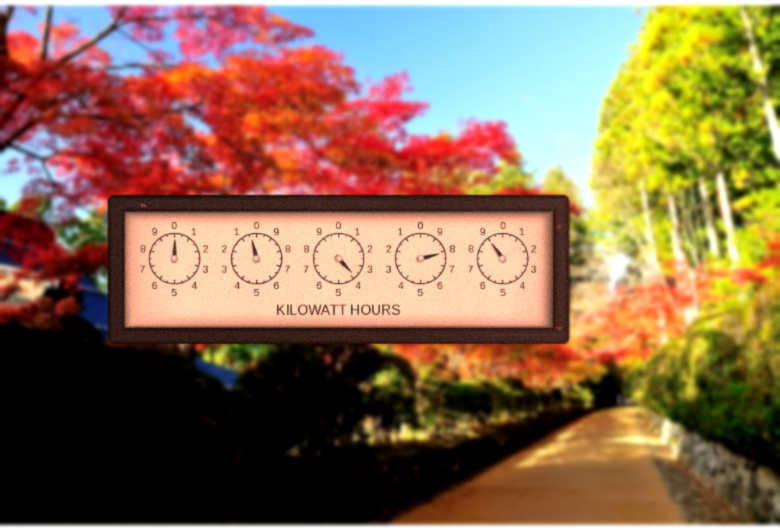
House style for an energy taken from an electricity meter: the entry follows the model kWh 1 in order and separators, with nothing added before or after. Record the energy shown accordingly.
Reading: kWh 379
